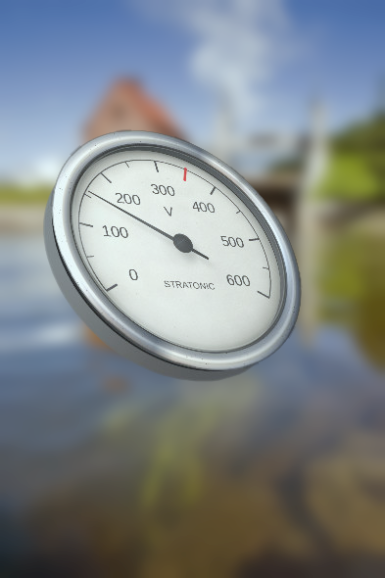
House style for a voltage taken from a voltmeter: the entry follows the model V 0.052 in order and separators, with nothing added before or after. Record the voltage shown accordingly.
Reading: V 150
